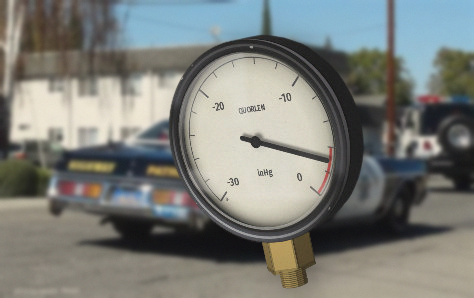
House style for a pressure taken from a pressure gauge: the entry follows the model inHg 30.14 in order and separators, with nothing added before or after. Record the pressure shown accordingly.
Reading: inHg -3
